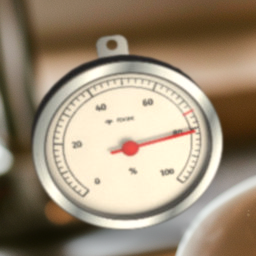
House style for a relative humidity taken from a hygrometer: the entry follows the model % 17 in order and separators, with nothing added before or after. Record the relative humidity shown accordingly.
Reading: % 80
